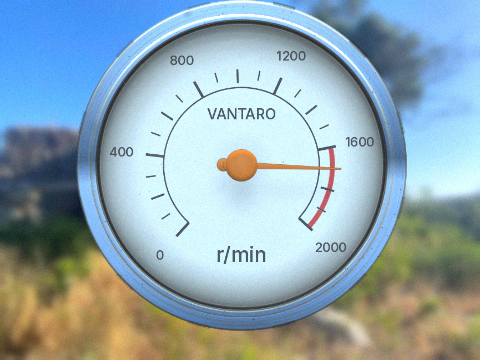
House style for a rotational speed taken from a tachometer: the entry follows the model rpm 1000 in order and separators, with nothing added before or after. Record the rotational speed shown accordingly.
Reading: rpm 1700
